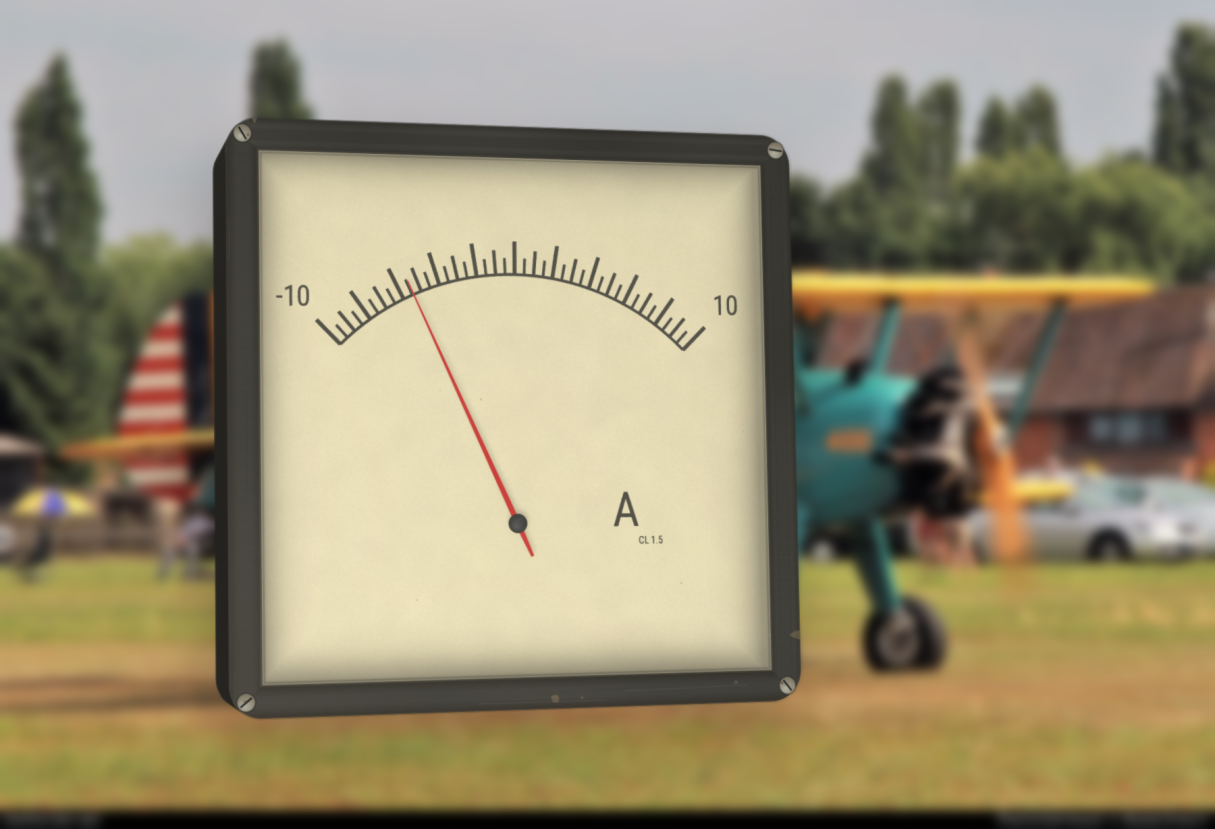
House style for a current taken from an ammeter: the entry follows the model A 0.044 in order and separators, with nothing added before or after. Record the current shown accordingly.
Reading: A -5.5
